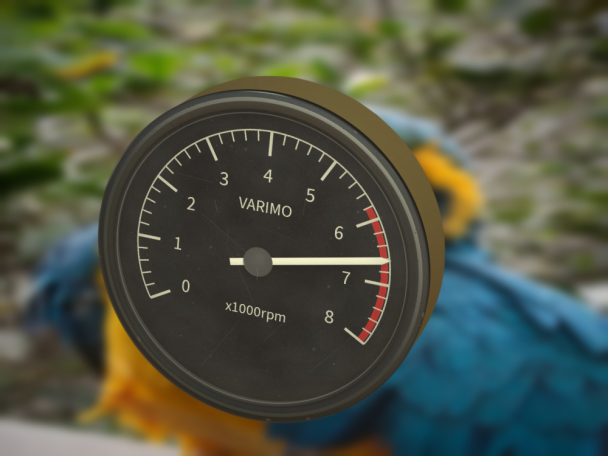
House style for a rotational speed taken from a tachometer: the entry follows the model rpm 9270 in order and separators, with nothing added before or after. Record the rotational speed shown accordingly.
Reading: rpm 6600
